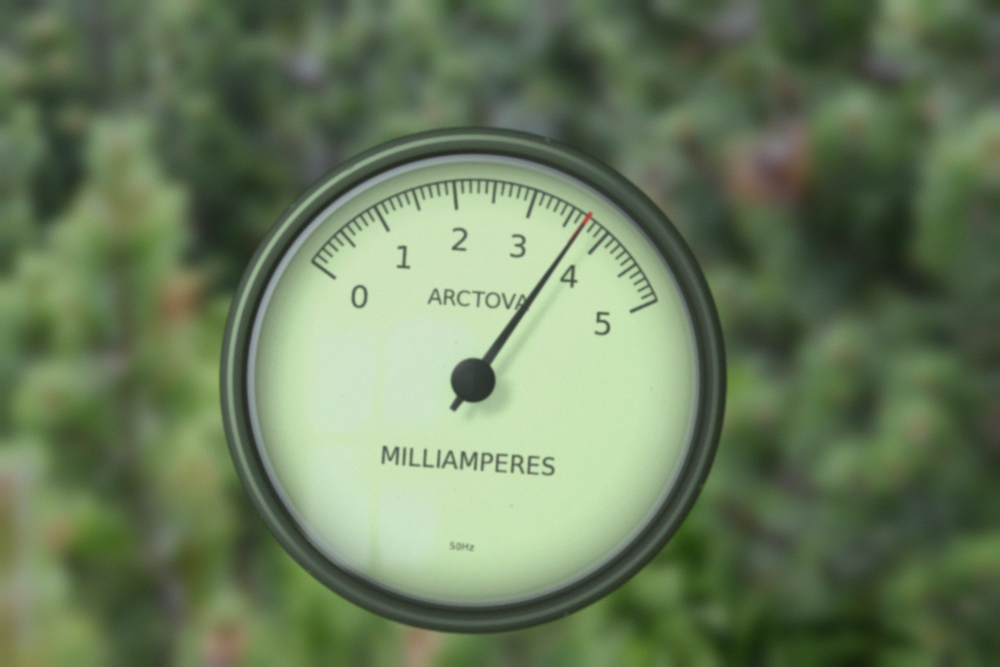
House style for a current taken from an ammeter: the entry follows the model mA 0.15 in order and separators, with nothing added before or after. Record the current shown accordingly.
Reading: mA 3.7
